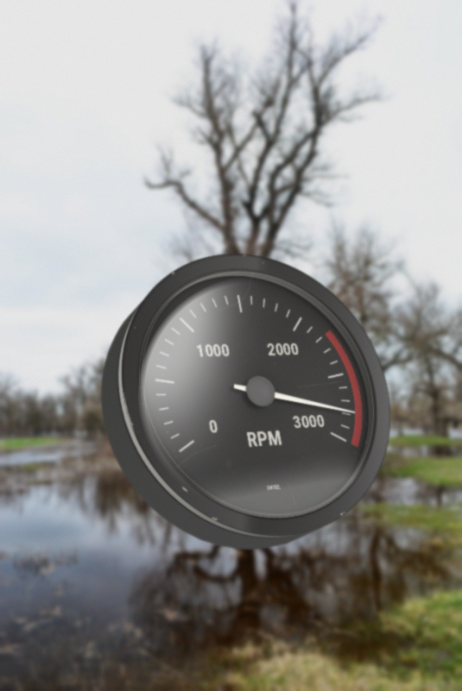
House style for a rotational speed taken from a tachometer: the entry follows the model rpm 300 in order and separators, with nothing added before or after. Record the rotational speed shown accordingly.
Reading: rpm 2800
